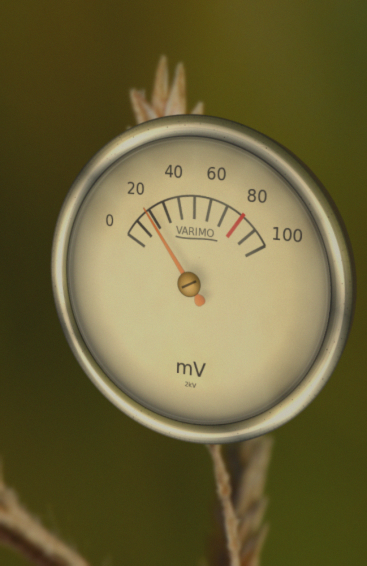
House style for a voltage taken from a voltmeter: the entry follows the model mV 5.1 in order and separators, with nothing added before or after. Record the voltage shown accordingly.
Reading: mV 20
